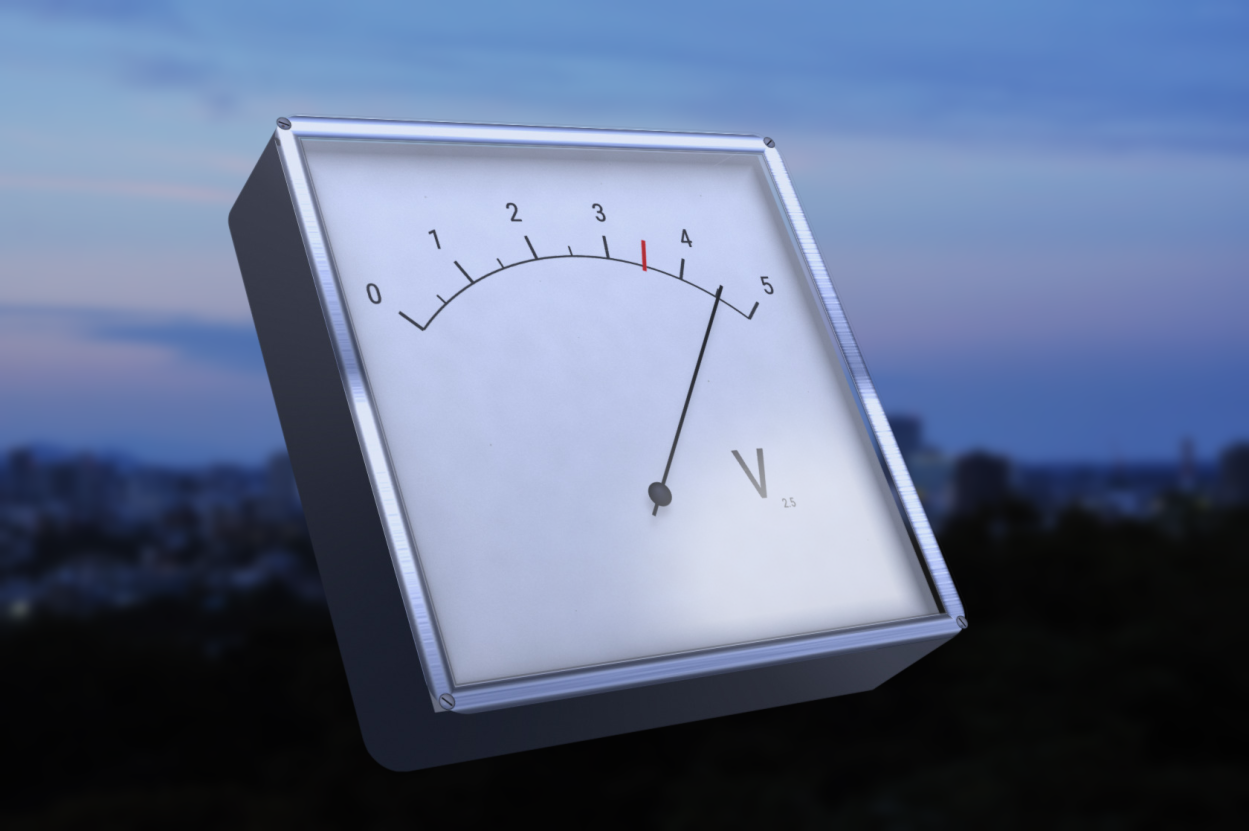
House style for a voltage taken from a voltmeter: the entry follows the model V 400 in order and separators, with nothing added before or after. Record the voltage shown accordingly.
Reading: V 4.5
